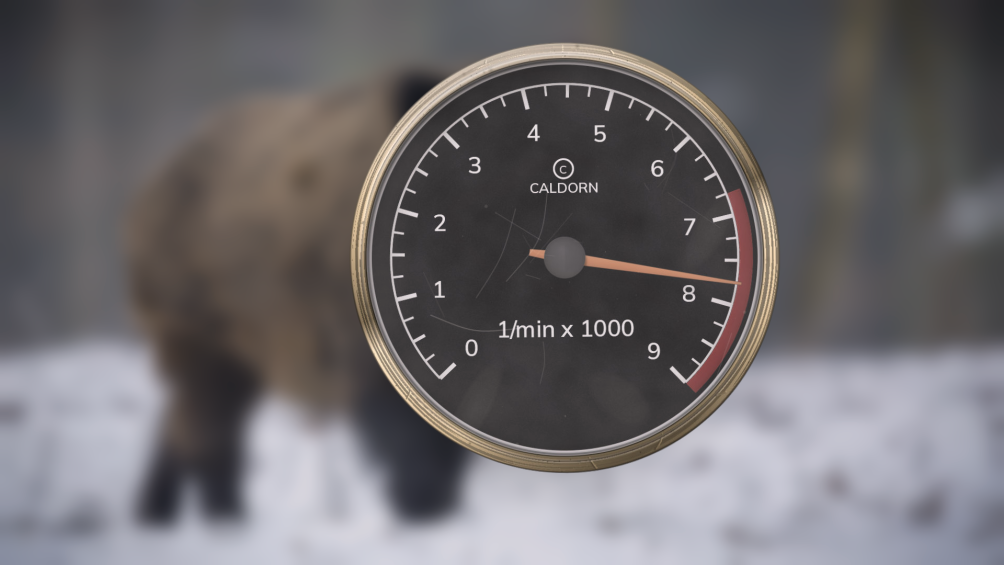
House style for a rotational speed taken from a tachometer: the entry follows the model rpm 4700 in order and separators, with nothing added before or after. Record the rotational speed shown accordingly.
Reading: rpm 7750
